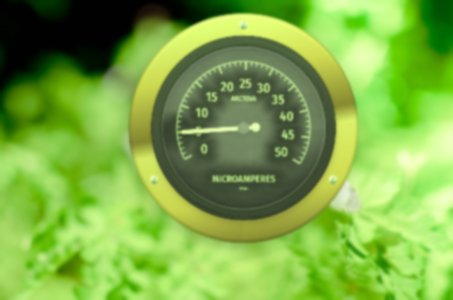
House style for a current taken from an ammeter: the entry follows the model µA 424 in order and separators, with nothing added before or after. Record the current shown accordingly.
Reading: µA 5
